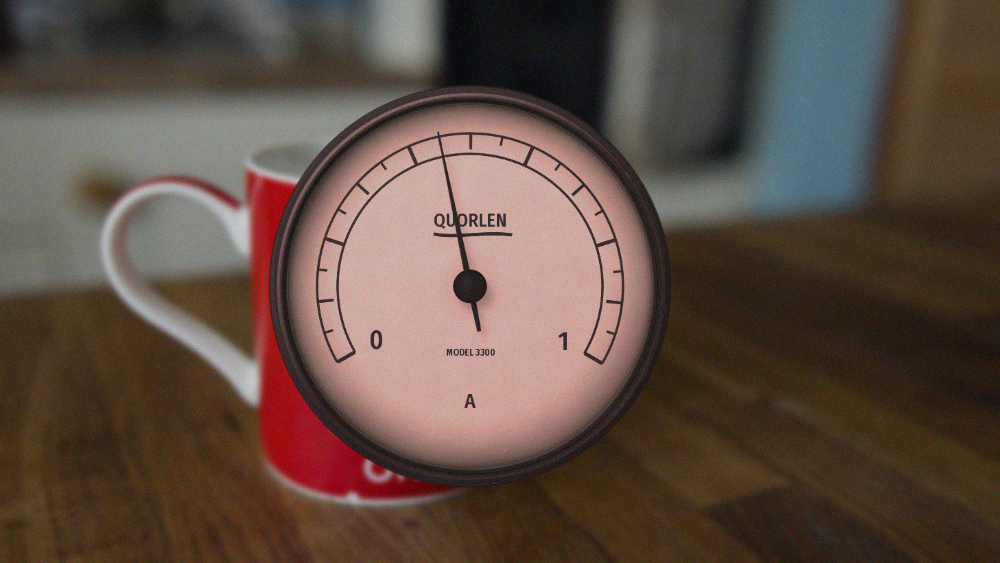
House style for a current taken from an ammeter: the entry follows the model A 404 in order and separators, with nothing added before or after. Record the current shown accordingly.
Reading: A 0.45
